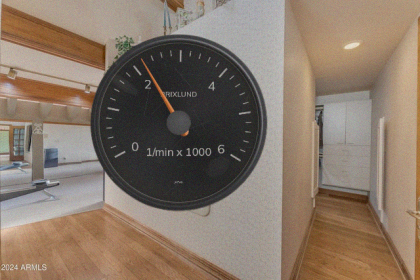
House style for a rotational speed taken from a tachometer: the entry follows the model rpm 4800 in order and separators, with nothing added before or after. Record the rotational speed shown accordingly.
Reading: rpm 2200
